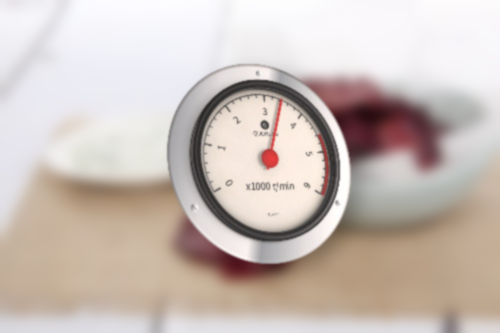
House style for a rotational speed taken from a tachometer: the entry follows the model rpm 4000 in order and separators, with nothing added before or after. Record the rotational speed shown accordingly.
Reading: rpm 3400
